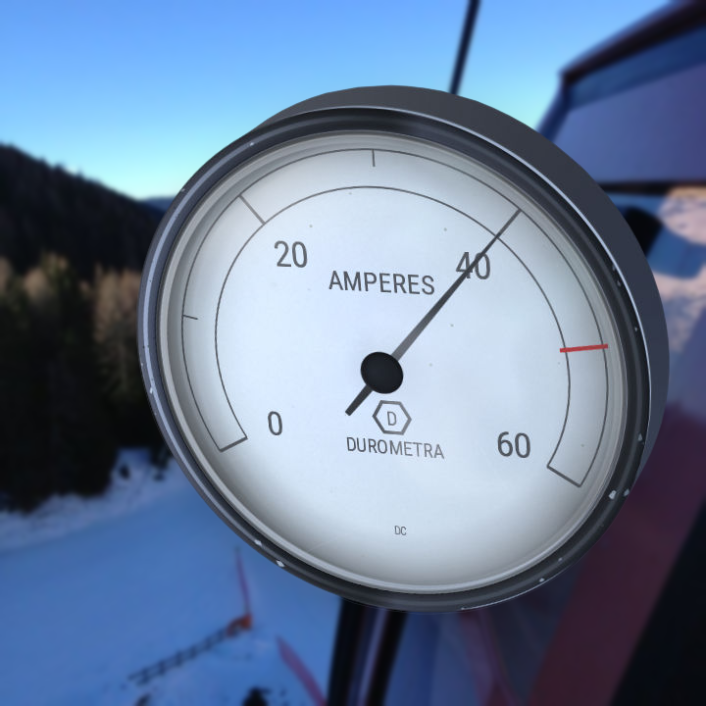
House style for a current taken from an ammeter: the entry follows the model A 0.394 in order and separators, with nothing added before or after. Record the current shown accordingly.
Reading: A 40
